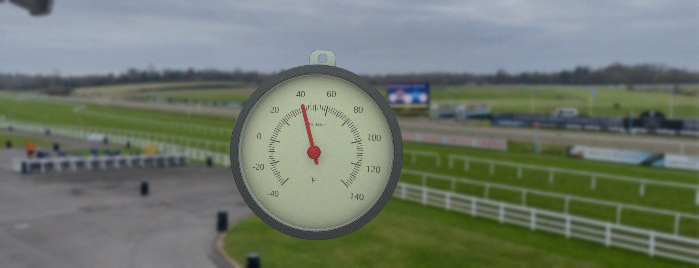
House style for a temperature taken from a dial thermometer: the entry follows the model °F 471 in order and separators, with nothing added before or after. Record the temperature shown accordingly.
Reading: °F 40
